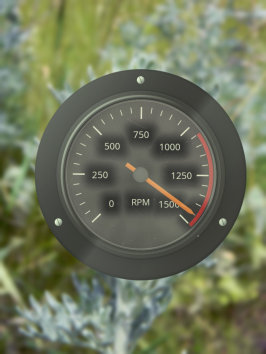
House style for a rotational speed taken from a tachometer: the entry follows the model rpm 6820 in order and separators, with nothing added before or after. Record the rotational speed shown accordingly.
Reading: rpm 1450
